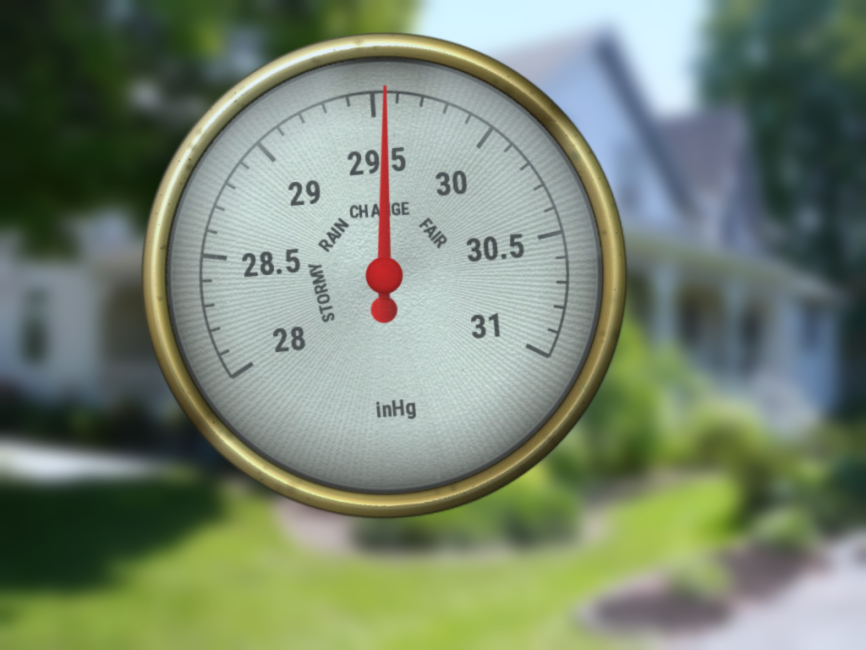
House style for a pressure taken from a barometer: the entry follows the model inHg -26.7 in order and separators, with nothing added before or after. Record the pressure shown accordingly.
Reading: inHg 29.55
